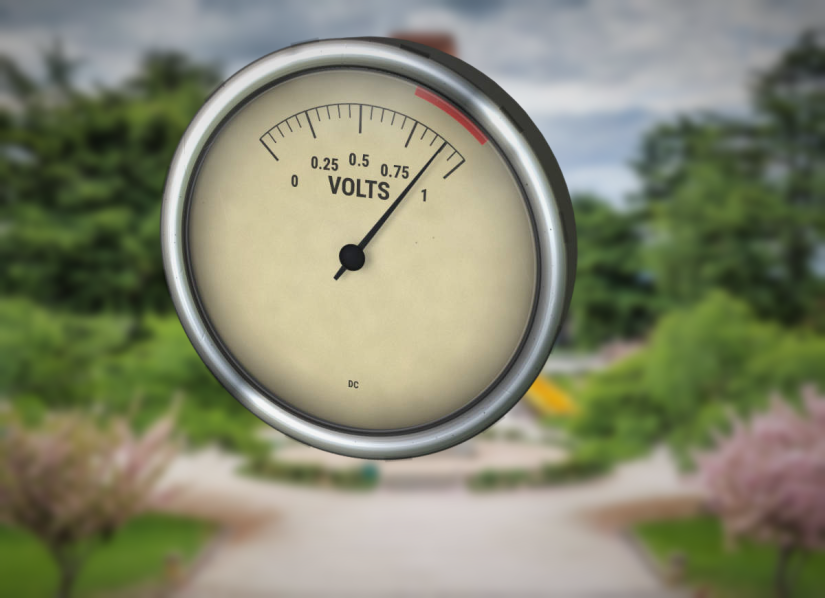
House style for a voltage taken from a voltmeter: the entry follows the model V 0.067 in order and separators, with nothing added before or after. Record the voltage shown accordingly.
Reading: V 0.9
